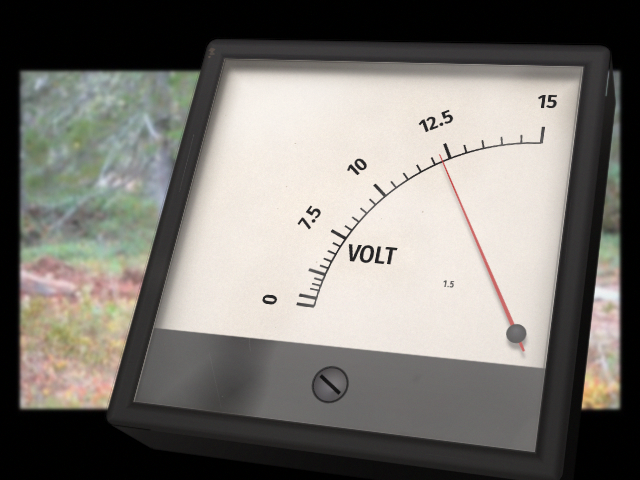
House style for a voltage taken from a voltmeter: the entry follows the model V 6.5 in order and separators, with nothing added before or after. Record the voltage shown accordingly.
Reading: V 12.25
